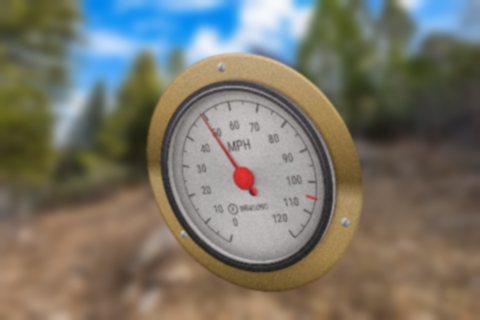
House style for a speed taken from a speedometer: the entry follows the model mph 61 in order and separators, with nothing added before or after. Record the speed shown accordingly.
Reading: mph 50
